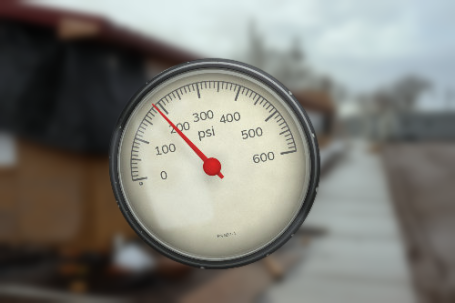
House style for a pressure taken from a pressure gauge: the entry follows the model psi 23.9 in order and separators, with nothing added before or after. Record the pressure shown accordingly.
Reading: psi 190
